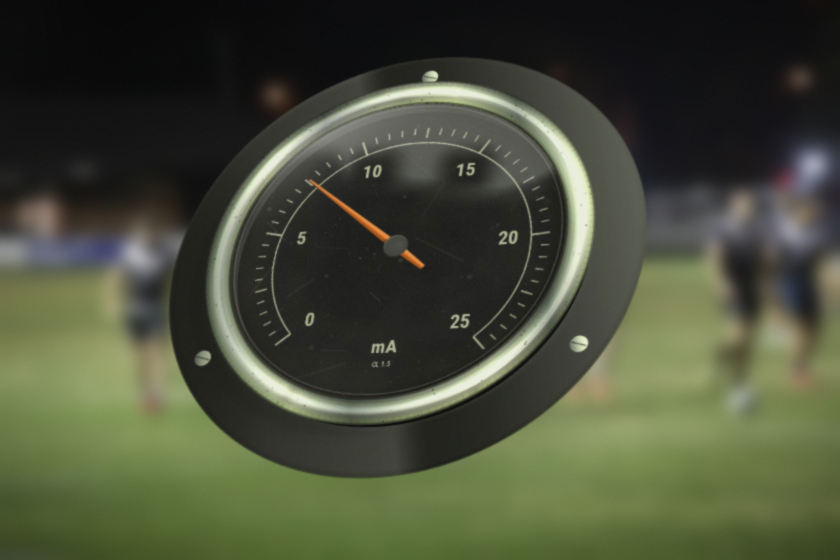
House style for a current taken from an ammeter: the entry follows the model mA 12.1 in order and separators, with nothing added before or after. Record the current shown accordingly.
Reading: mA 7.5
